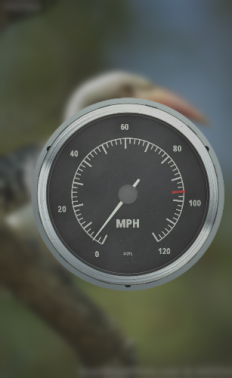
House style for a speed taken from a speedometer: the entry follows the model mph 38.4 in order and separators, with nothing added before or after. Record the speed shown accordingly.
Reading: mph 4
